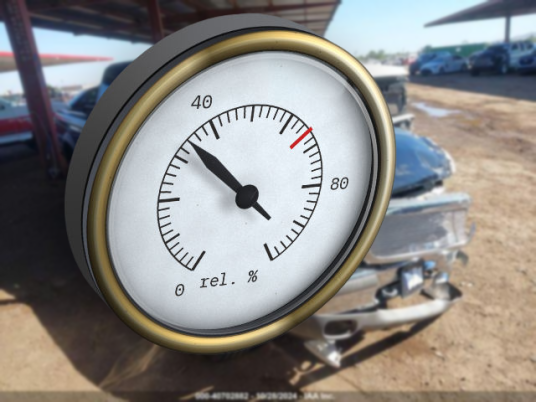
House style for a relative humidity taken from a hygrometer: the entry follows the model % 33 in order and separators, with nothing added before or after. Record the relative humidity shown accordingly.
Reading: % 34
